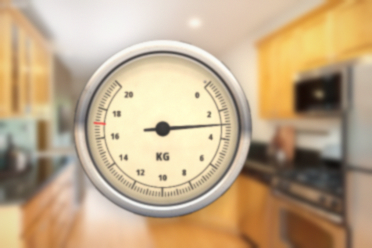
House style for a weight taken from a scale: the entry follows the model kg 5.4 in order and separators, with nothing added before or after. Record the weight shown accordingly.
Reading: kg 3
